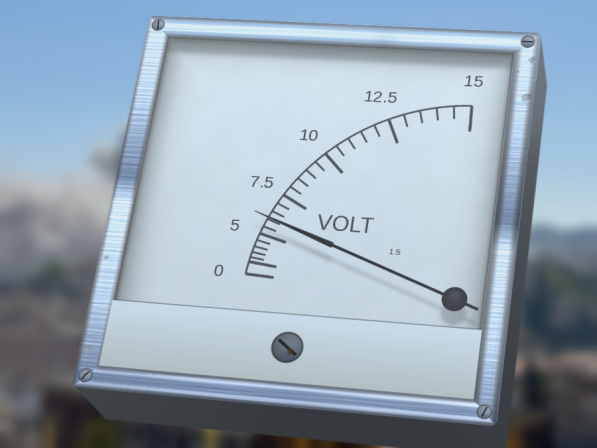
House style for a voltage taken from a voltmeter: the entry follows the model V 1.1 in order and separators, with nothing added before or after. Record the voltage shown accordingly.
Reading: V 6
